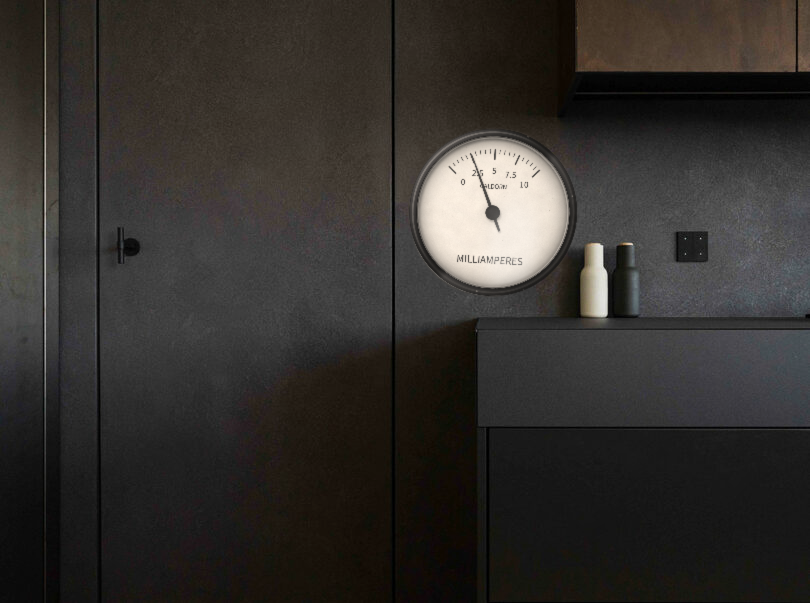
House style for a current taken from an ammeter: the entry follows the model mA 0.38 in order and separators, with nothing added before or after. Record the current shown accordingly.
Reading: mA 2.5
